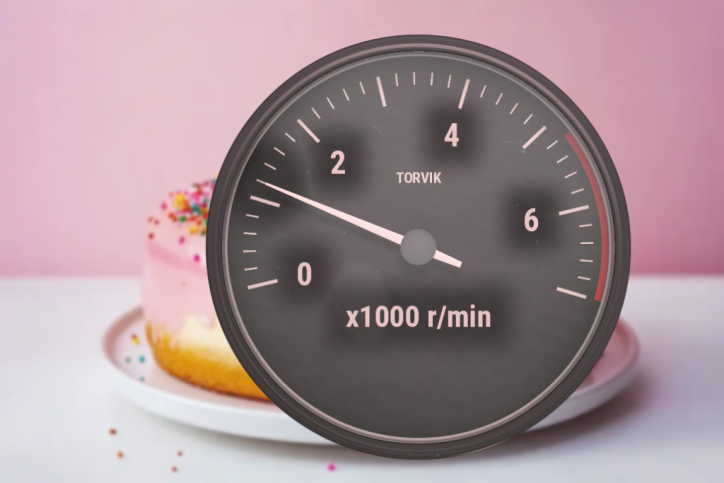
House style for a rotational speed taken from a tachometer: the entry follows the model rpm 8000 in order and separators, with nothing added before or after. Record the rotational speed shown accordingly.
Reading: rpm 1200
